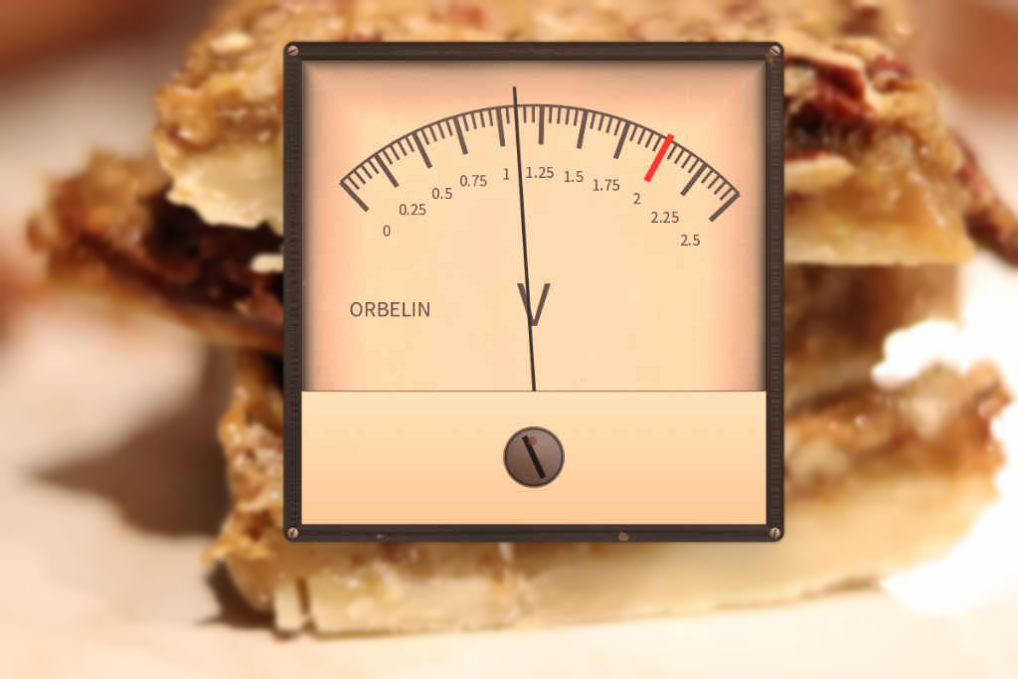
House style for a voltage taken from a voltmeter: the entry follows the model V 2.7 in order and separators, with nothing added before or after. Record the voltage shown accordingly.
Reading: V 1.1
